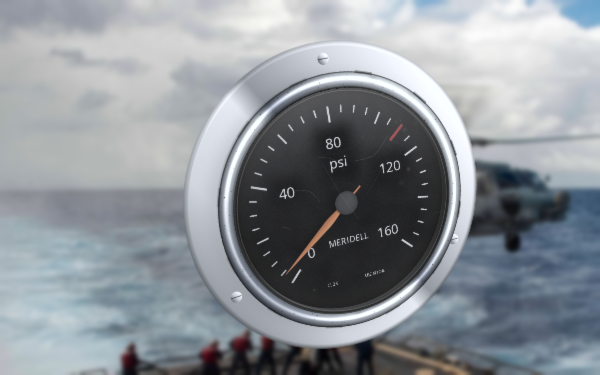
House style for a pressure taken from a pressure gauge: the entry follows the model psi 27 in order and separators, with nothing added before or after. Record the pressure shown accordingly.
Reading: psi 5
